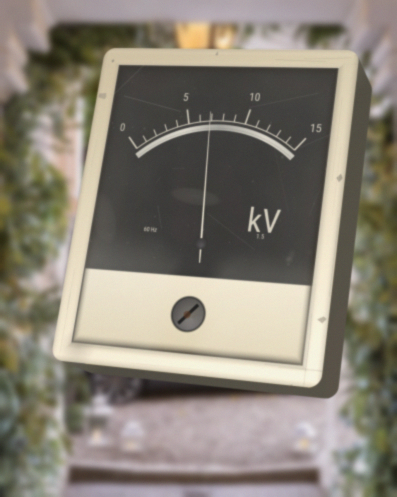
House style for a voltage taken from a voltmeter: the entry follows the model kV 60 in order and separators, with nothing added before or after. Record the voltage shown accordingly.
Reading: kV 7
